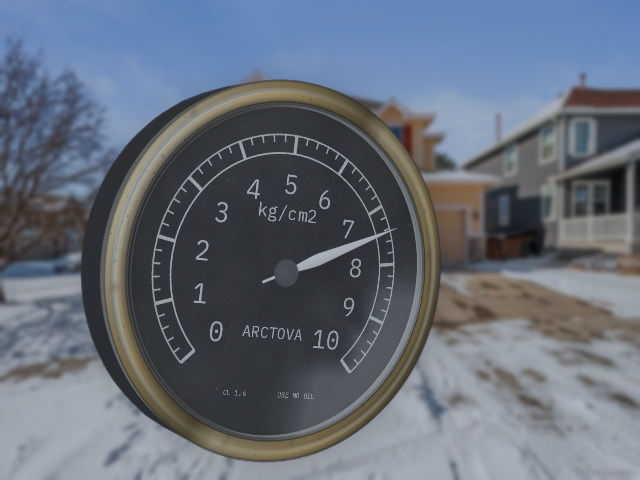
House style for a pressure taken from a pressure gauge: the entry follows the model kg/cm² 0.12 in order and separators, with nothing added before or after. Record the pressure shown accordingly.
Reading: kg/cm² 7.4
